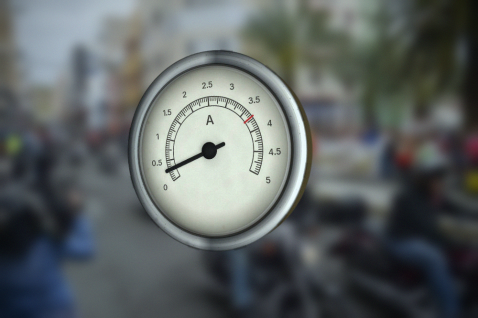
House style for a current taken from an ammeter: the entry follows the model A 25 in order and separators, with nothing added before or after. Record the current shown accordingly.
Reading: A 0.25
